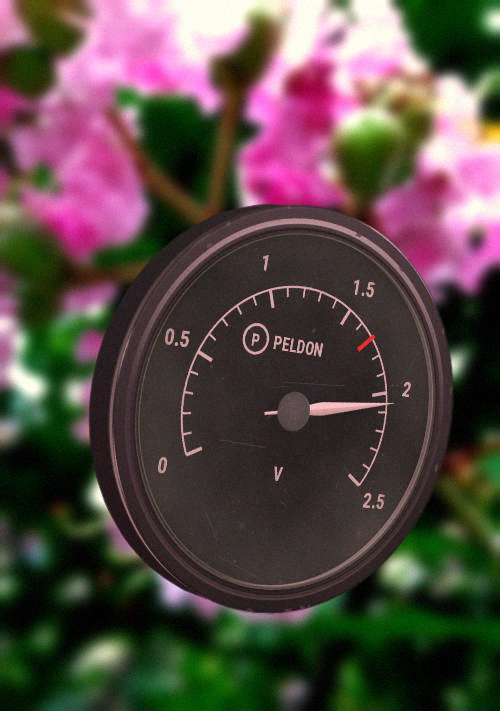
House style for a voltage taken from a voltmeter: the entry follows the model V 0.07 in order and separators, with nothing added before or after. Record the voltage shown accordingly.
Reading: V 2.05
